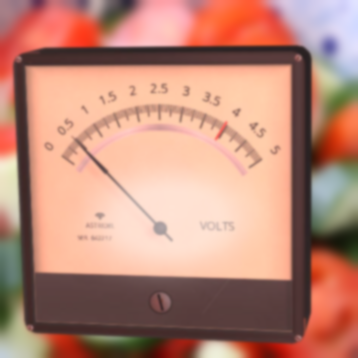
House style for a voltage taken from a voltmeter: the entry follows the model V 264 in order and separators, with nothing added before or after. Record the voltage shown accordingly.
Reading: V 0.5
